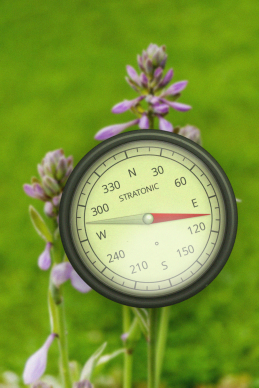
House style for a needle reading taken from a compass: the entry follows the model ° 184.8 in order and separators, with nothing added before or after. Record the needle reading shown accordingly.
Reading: ° 105
